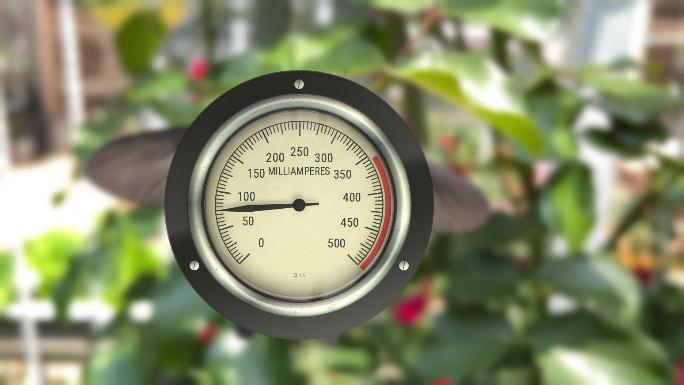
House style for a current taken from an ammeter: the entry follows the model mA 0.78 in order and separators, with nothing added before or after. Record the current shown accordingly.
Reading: mA 75
